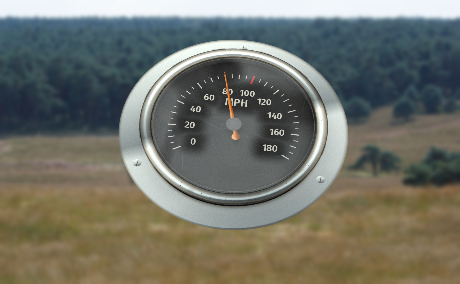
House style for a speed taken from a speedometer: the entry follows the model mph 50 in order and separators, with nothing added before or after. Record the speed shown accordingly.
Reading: mph 80
